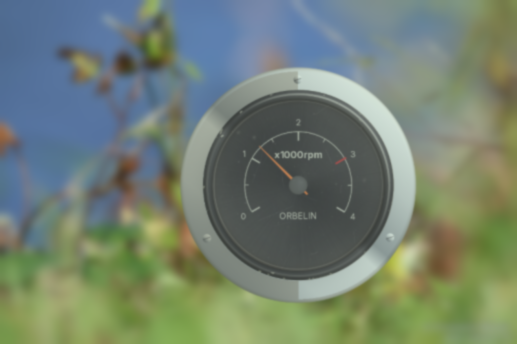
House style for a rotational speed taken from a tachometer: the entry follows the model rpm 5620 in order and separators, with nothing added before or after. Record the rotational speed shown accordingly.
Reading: rpm 1250
